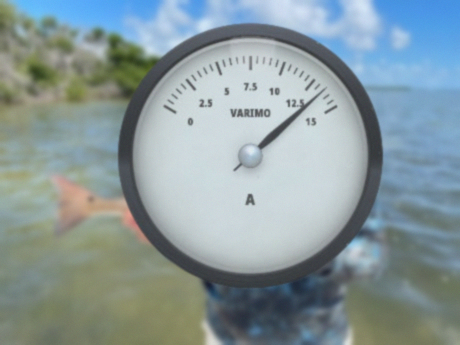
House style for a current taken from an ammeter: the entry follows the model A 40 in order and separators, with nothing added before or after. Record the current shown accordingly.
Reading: A 13.5
